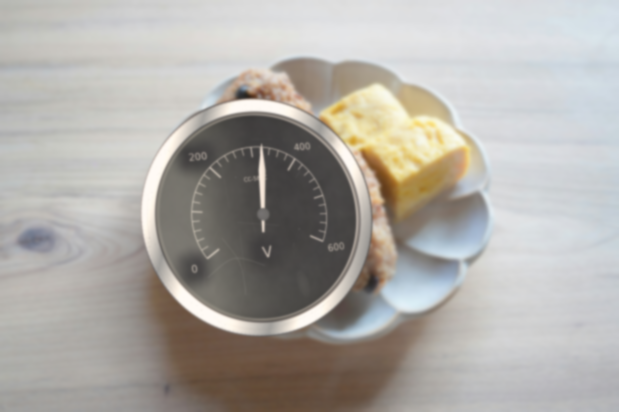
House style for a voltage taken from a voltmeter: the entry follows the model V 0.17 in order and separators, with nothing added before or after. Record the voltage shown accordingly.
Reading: V 320
